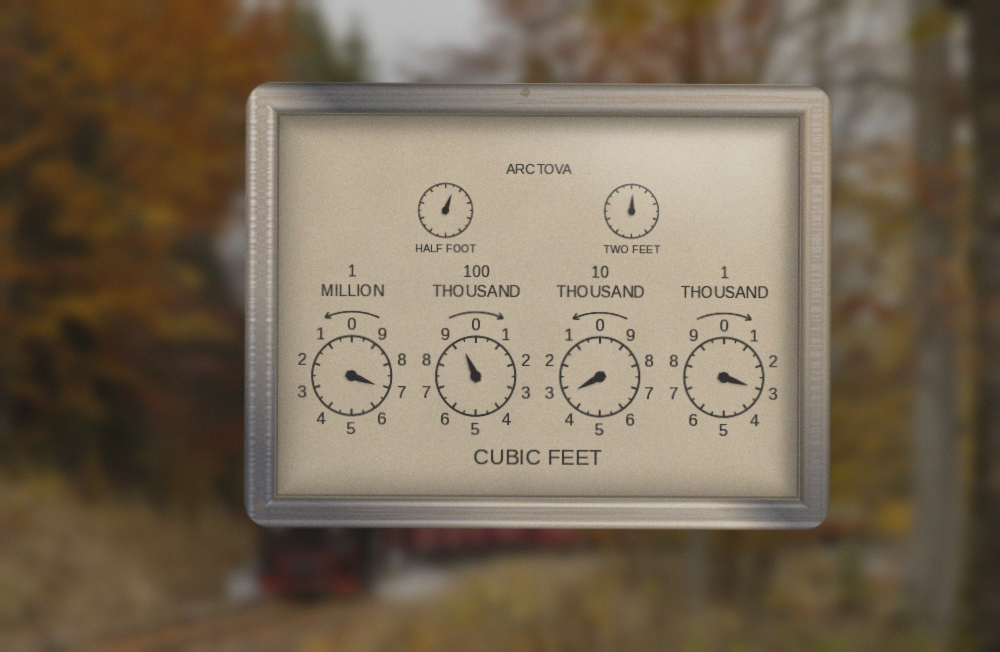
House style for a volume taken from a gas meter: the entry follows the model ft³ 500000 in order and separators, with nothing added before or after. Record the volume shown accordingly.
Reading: ft³ 693300
